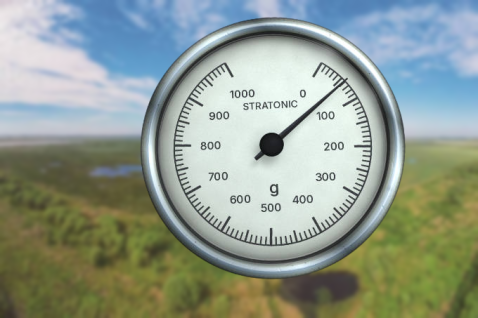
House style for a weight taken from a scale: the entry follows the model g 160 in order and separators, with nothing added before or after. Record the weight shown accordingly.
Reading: g 60
